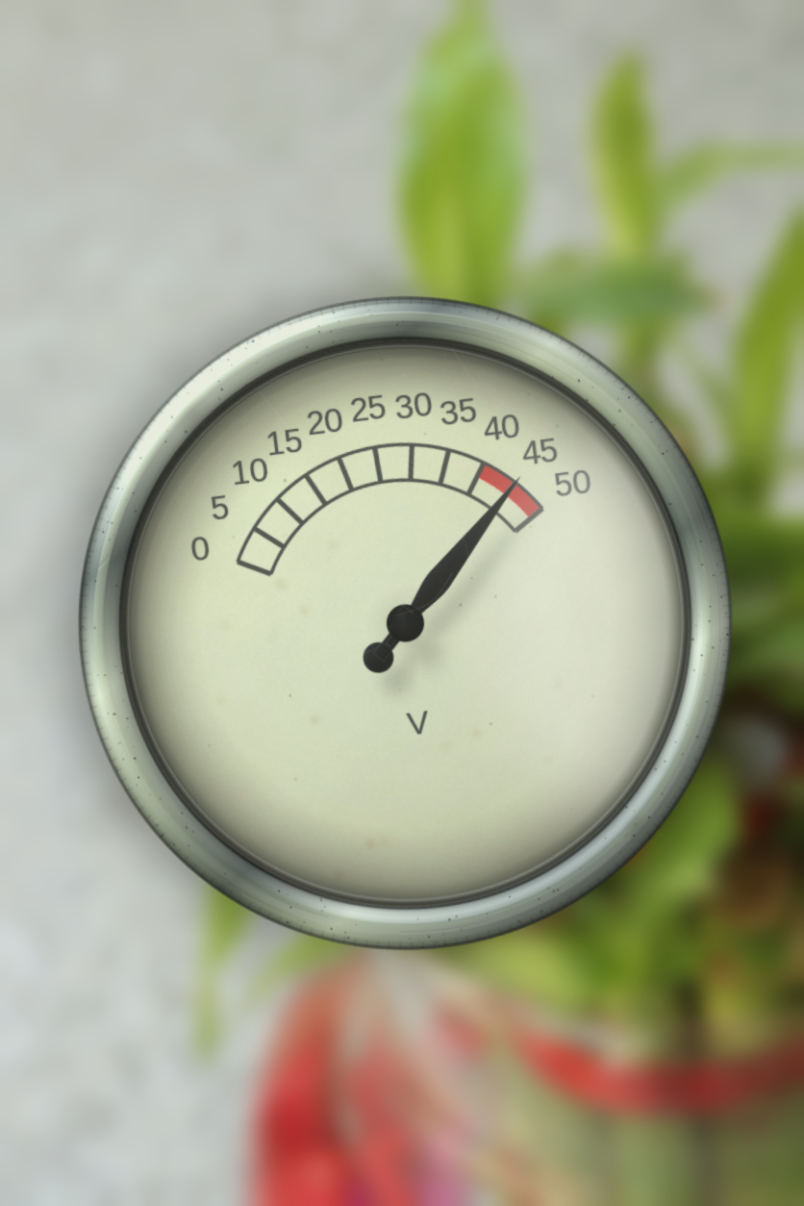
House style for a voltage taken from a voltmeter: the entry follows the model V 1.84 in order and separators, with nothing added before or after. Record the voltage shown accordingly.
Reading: V 45
